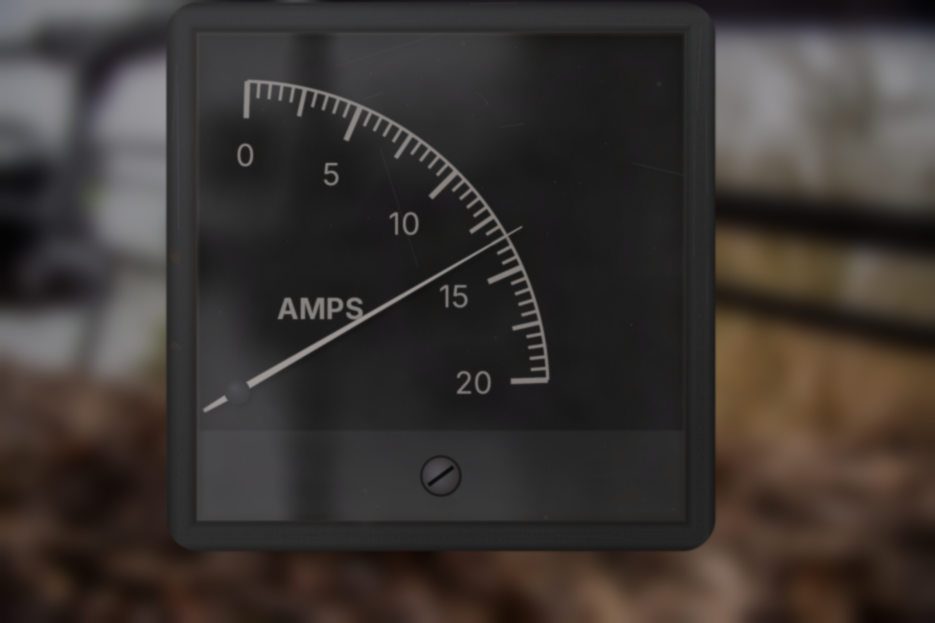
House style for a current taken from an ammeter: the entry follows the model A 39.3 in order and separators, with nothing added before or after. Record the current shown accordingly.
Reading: A 13.5
